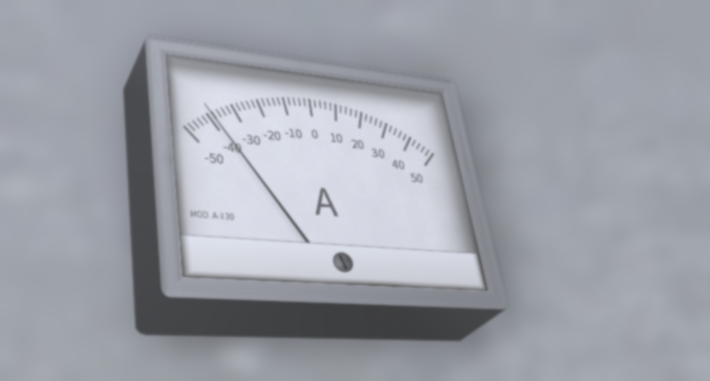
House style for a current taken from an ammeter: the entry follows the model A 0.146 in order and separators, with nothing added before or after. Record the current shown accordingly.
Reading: A -40
